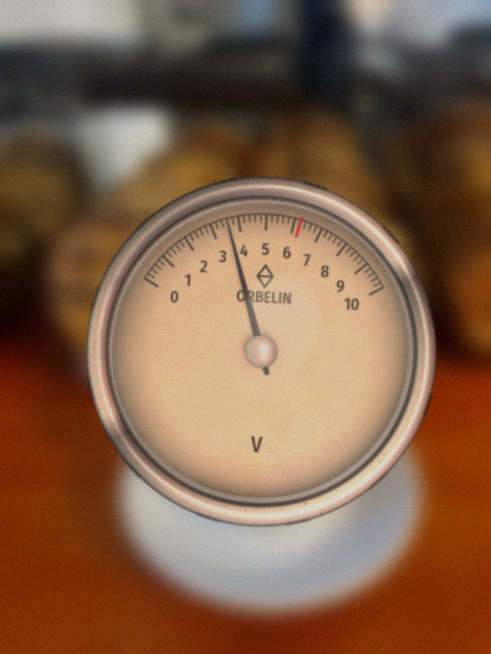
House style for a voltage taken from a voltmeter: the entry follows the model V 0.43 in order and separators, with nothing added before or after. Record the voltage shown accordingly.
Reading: V 3.6
